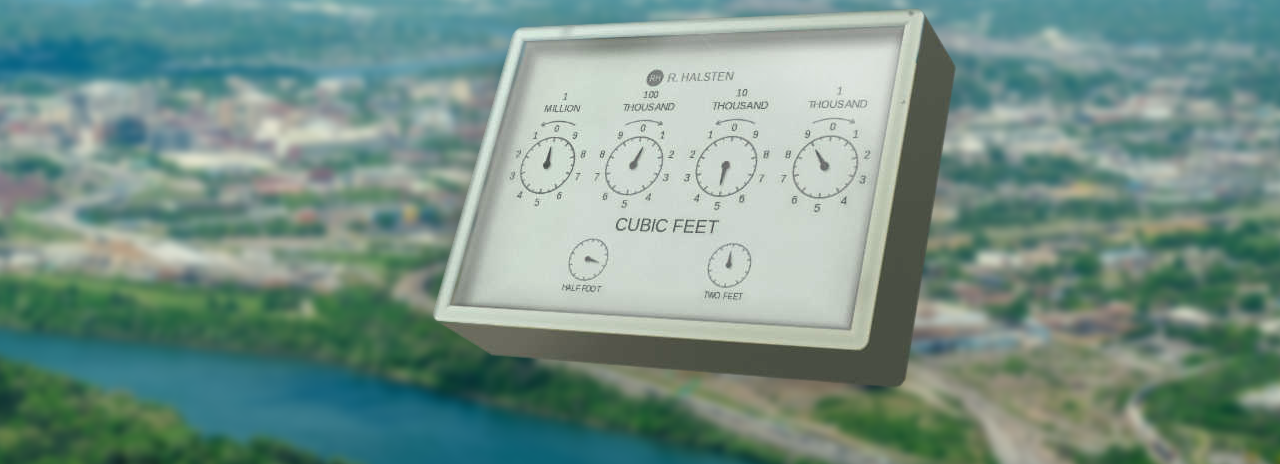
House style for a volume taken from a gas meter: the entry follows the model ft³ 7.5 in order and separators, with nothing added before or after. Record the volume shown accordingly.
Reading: ft³ 4900
